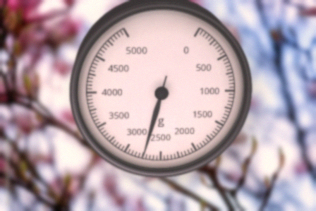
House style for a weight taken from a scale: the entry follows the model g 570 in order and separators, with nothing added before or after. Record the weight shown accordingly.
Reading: g 2750
